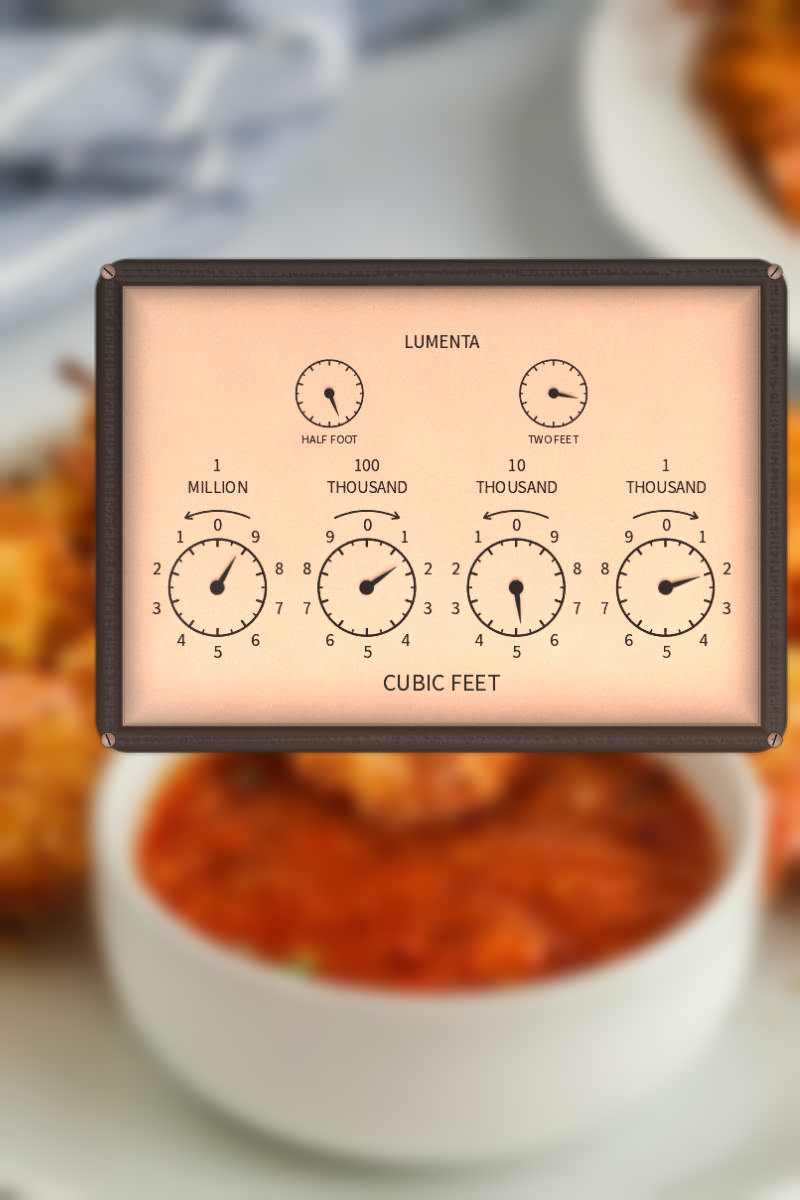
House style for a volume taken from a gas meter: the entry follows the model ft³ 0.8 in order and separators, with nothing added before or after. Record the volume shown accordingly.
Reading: ft³ 915200
